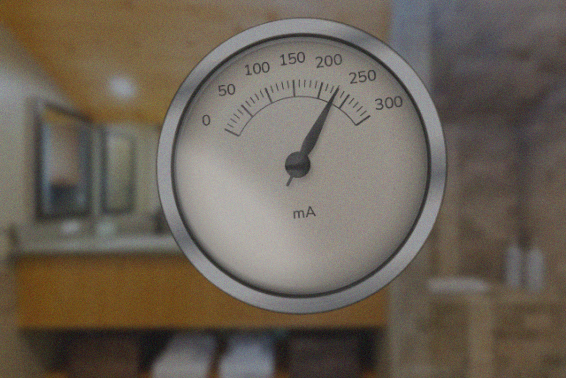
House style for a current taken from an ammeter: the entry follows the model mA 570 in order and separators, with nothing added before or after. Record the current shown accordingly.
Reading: mA 230
